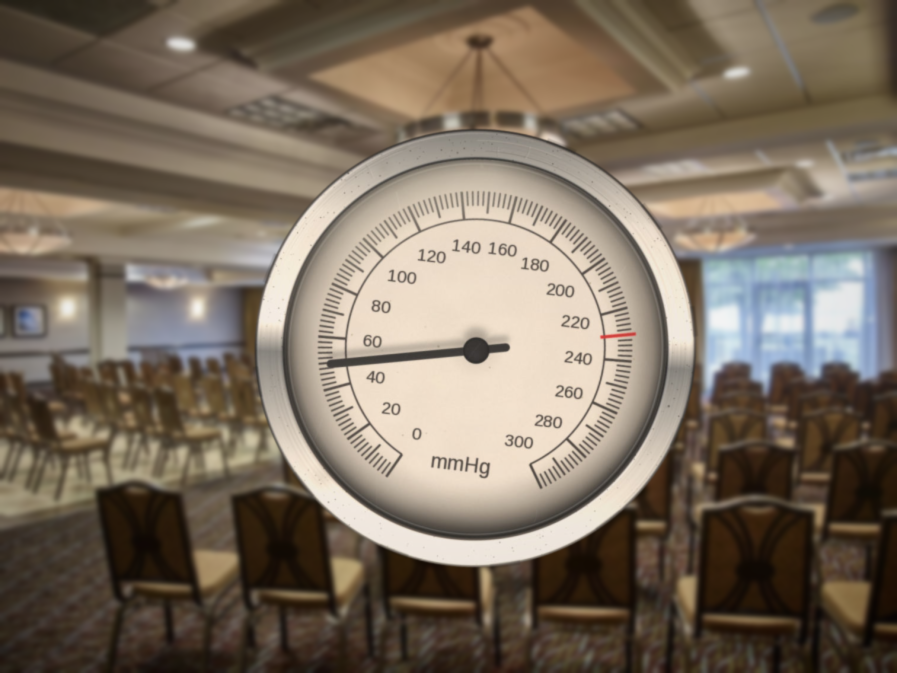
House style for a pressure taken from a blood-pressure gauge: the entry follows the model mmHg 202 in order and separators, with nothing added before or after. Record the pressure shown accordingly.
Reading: mmHg 50
